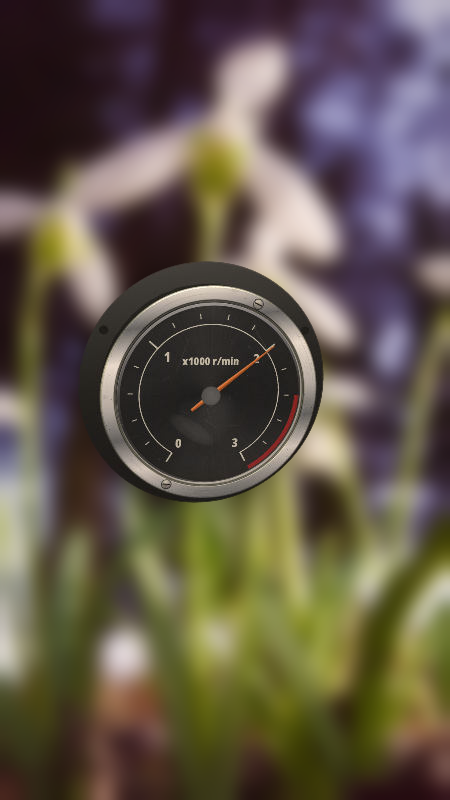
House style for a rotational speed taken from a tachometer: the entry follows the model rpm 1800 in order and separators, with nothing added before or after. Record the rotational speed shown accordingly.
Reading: rpm 2000
